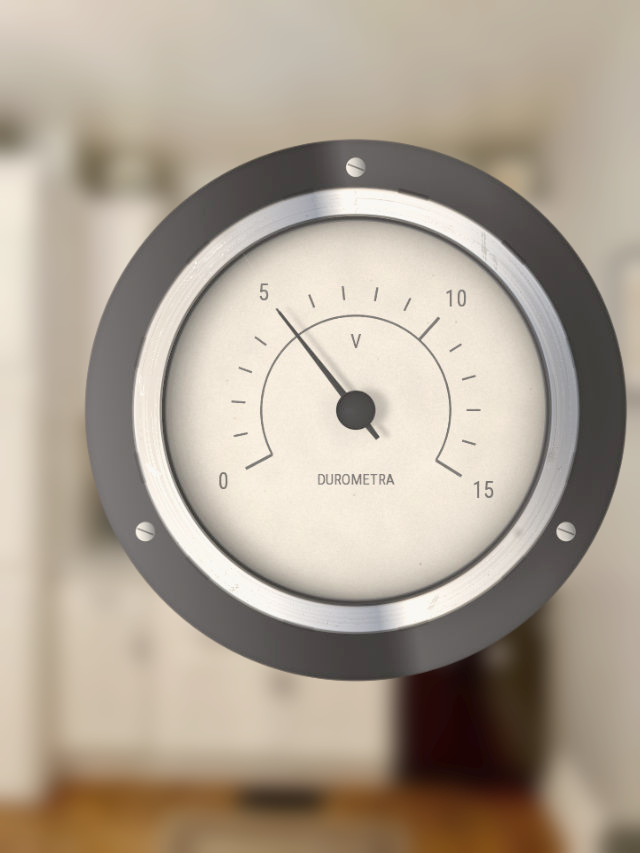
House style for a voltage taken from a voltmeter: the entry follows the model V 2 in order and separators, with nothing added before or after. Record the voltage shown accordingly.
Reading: V 5
